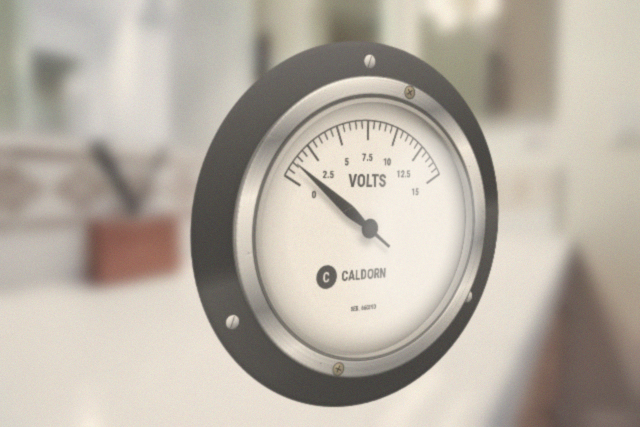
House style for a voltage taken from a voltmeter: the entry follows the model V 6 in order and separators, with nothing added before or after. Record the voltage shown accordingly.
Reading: V 1
